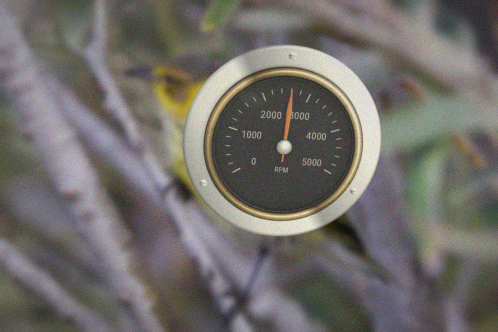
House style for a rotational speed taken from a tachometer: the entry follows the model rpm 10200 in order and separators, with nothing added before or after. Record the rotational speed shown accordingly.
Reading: rpm 2600
